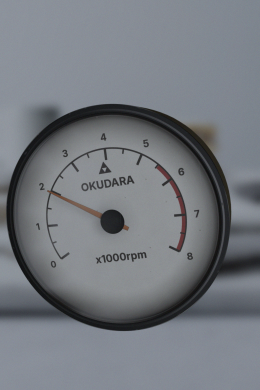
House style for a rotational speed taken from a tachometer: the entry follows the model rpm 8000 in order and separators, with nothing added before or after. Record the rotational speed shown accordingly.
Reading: rpm 2000
